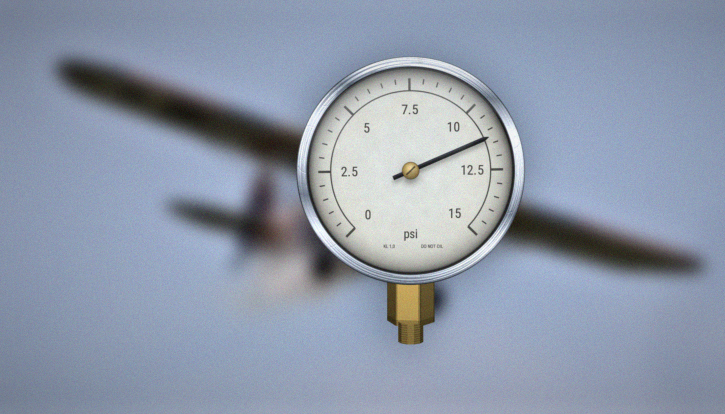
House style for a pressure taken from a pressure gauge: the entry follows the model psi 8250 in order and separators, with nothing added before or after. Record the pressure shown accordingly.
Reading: psi 11.25
